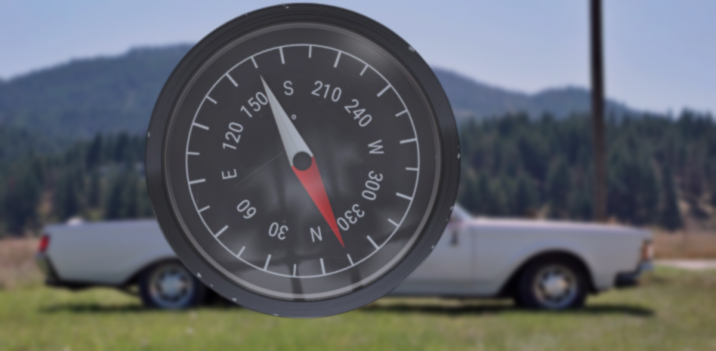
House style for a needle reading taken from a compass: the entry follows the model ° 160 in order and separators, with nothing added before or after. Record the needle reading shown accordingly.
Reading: ° 345
